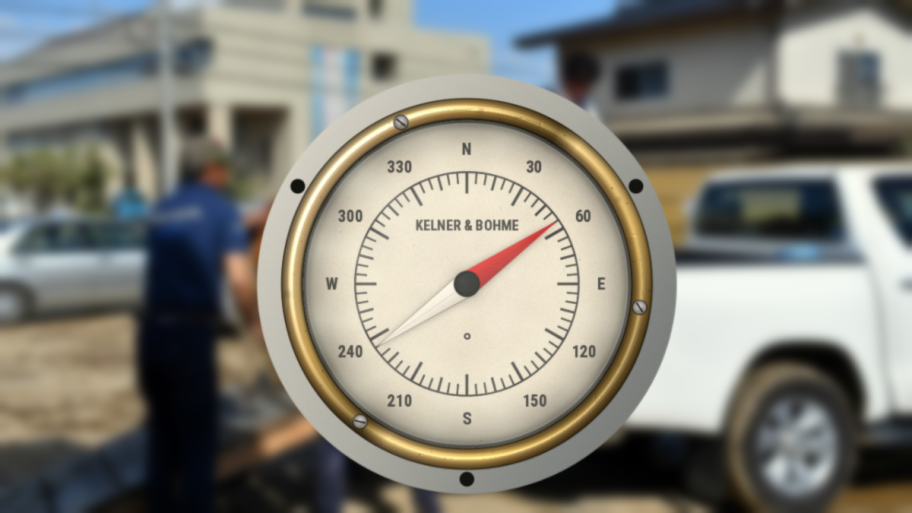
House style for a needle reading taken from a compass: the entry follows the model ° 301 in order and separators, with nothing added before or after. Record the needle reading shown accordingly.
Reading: ° 55
